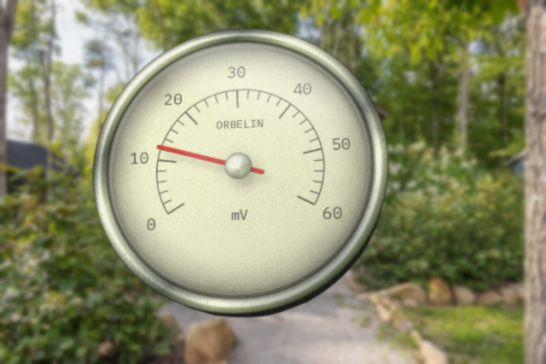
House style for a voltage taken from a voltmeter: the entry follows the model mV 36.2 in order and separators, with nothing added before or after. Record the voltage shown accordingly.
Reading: mV 12
